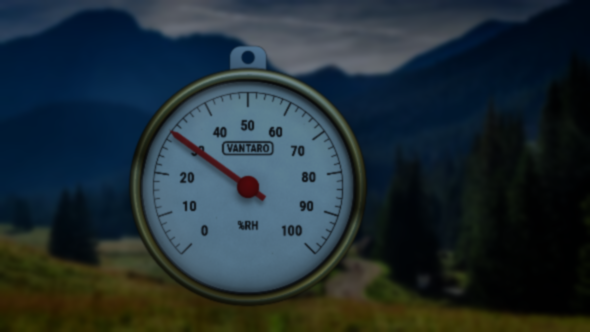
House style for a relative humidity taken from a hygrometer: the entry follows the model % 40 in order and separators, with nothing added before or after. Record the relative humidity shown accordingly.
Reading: % 30
